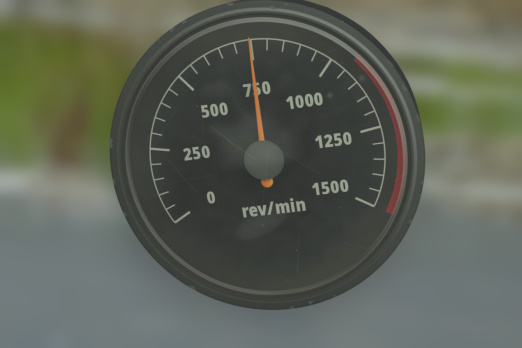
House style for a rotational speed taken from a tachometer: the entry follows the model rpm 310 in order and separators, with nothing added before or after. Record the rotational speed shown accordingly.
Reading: rpm 750
